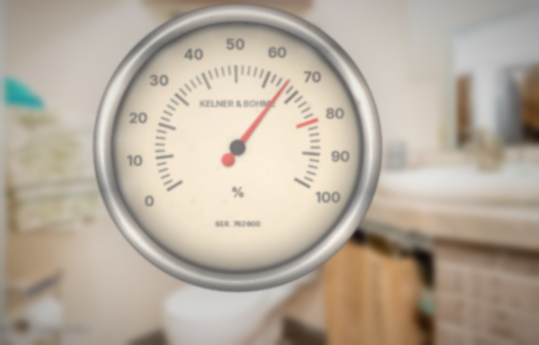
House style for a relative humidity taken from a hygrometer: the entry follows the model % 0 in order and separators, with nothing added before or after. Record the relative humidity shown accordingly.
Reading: % 66
